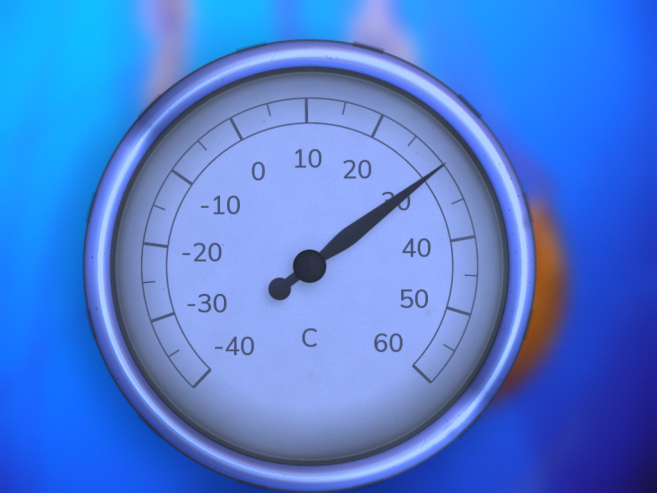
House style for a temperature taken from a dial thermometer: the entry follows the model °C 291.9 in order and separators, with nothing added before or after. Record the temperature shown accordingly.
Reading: °C 30
